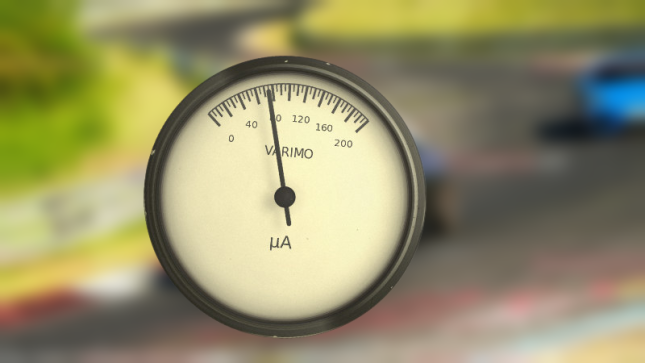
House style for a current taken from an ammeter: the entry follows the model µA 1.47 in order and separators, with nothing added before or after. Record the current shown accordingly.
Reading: µA 75
